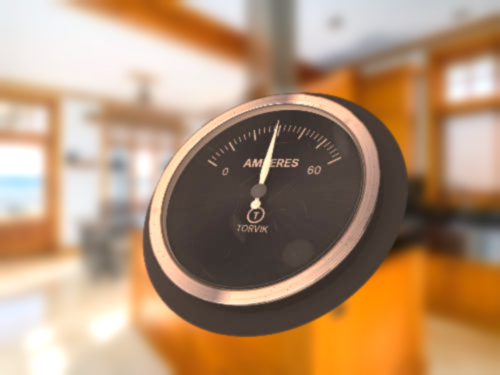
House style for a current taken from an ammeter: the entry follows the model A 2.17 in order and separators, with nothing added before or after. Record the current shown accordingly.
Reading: A 30
